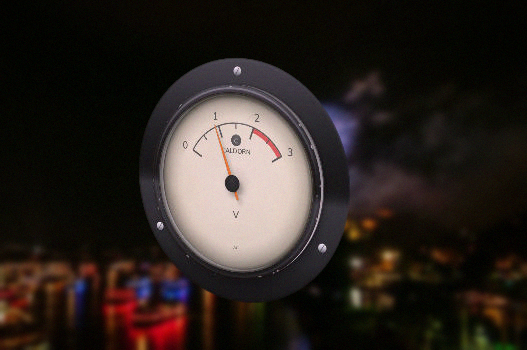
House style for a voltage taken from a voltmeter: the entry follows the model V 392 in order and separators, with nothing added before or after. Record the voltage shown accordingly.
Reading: V 1
